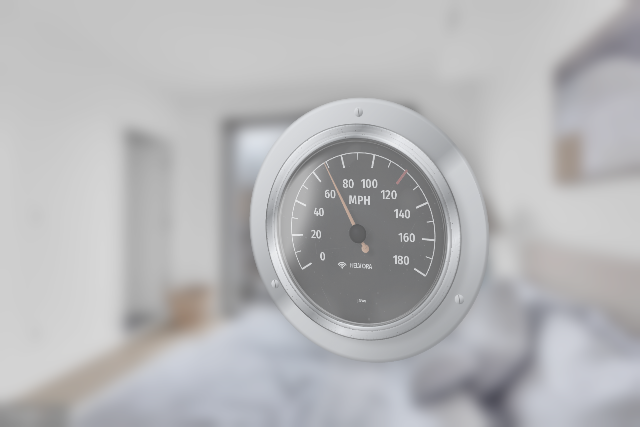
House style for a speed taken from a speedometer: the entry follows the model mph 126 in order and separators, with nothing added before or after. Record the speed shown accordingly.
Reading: mph 70
